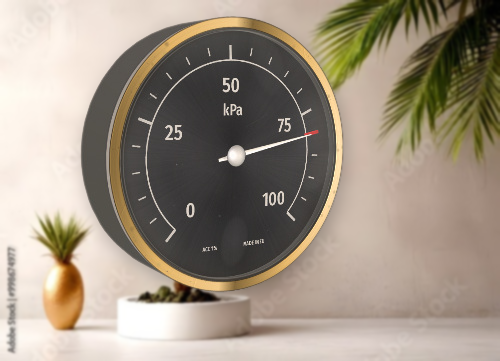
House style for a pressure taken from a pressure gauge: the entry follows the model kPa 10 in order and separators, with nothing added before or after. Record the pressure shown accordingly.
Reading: kPa 80
